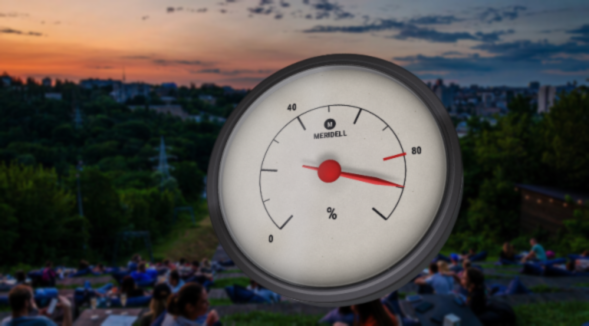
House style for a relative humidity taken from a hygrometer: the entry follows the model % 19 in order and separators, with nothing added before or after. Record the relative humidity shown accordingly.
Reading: % 90
